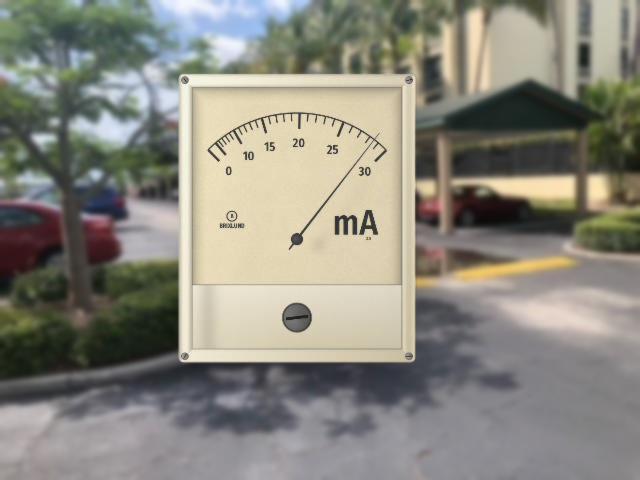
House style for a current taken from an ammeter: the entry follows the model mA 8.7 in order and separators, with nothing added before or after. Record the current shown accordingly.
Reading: mA 28.5
